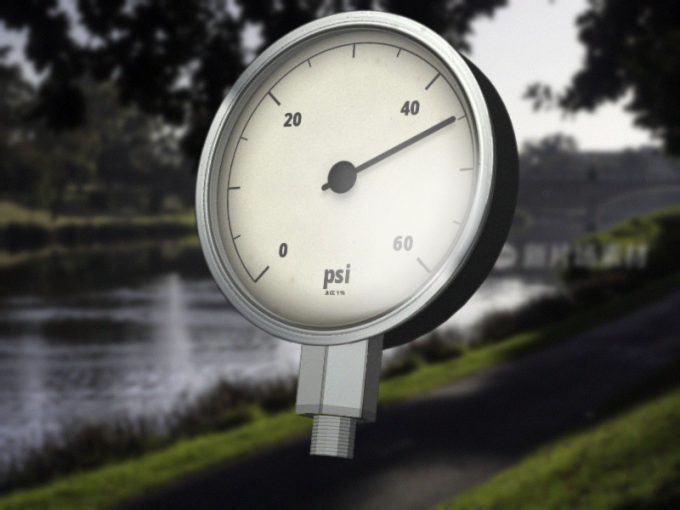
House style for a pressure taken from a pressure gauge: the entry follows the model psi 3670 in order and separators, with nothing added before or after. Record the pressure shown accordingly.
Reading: psi 45
